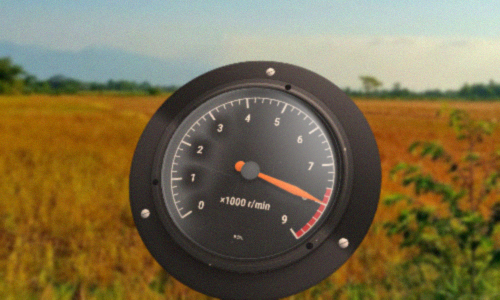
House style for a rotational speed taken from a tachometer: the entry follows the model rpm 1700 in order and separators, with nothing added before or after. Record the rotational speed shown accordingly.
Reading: rpm 8000
